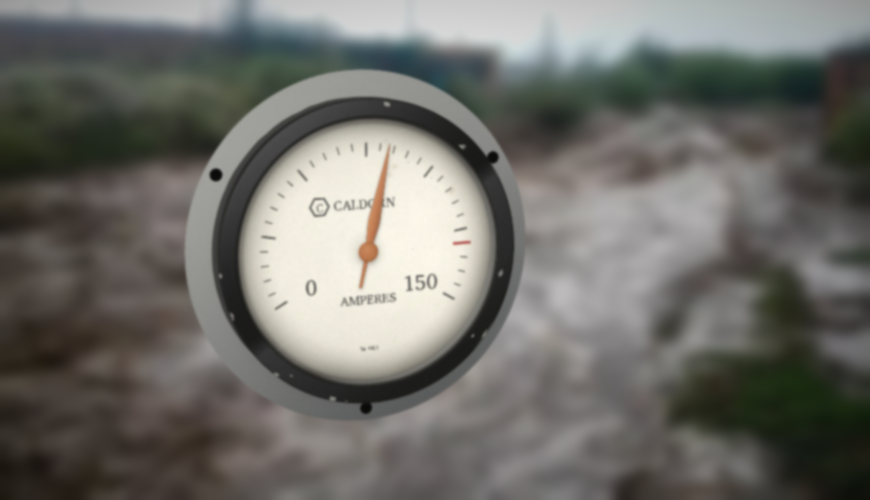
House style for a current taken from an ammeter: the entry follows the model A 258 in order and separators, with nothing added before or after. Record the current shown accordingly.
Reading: A 82.5
